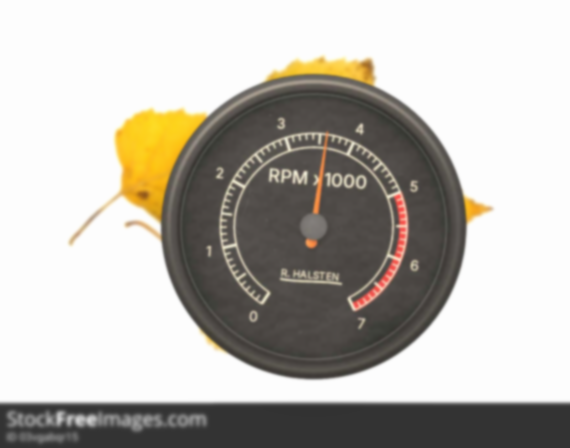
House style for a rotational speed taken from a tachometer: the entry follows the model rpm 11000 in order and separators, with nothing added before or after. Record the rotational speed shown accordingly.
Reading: rpm 3600
